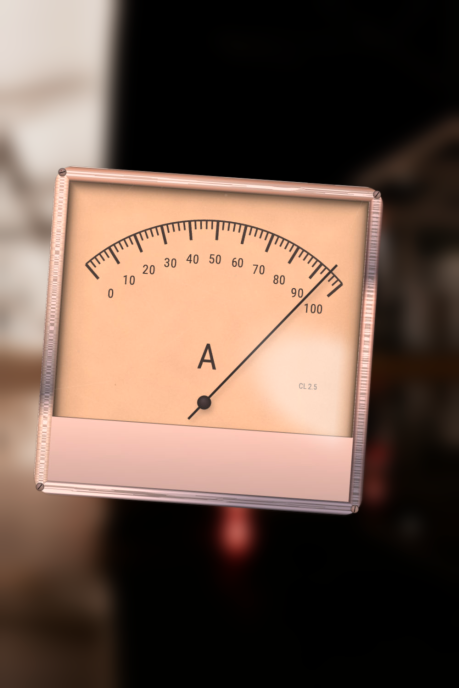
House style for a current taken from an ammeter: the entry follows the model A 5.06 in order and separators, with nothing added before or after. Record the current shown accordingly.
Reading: A 94
